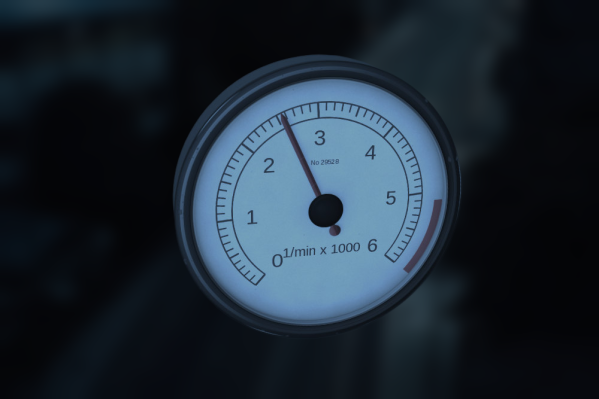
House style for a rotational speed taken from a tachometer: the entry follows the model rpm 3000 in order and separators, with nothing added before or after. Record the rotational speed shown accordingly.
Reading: rpm 2550
